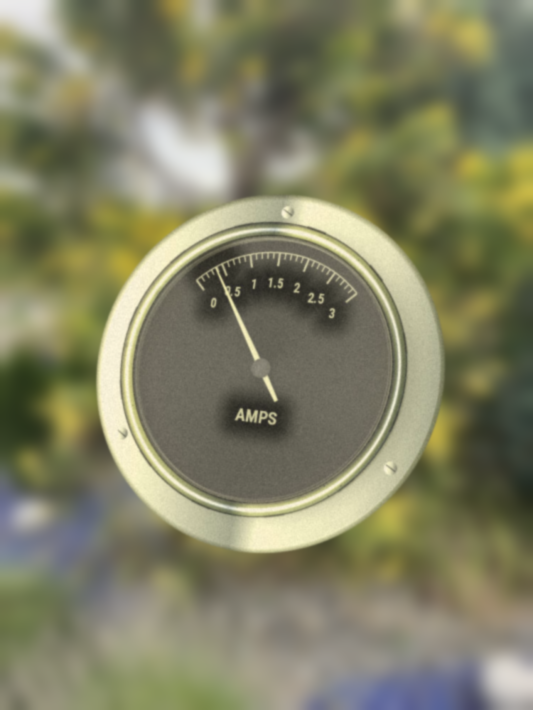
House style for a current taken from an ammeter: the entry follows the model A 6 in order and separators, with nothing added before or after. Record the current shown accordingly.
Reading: A 0.4
